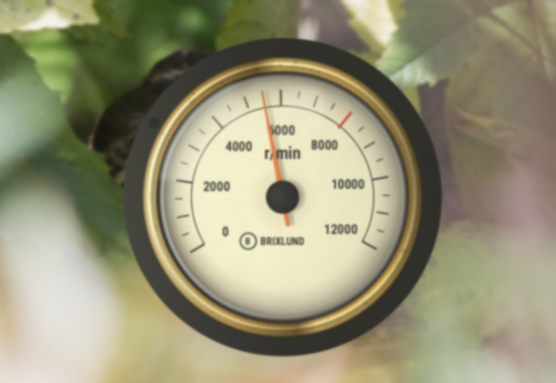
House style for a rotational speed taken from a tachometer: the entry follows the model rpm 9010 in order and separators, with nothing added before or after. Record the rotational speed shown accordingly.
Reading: rpm 5500
